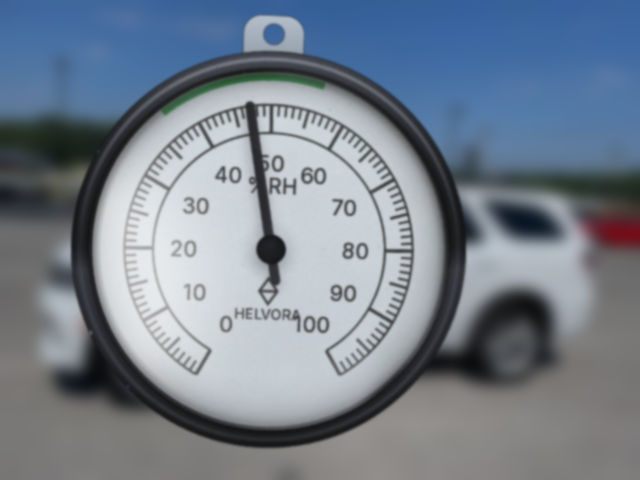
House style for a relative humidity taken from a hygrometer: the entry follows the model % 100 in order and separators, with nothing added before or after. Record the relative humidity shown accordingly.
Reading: % 47
